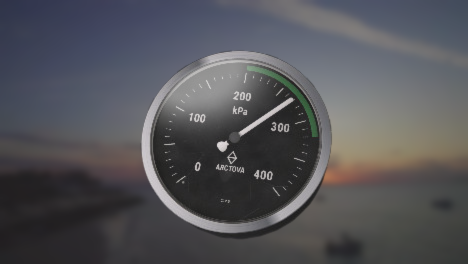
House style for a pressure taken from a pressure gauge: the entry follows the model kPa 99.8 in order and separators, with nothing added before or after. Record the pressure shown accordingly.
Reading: kPa 270
